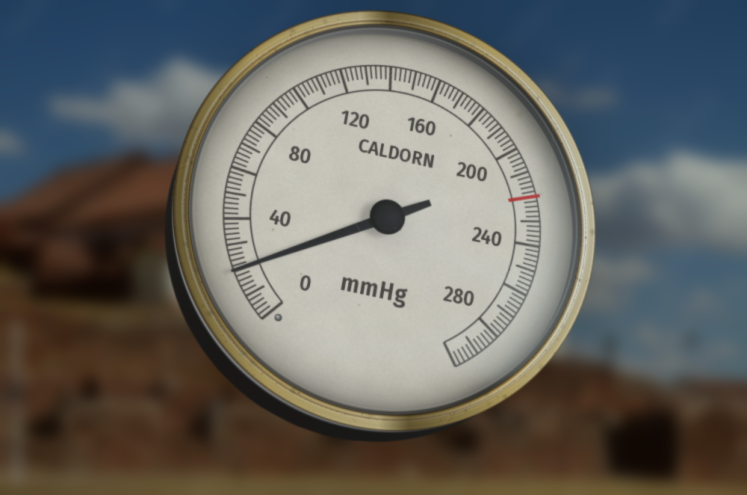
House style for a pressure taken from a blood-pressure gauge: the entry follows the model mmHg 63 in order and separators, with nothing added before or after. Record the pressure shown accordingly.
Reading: mmHg 20
